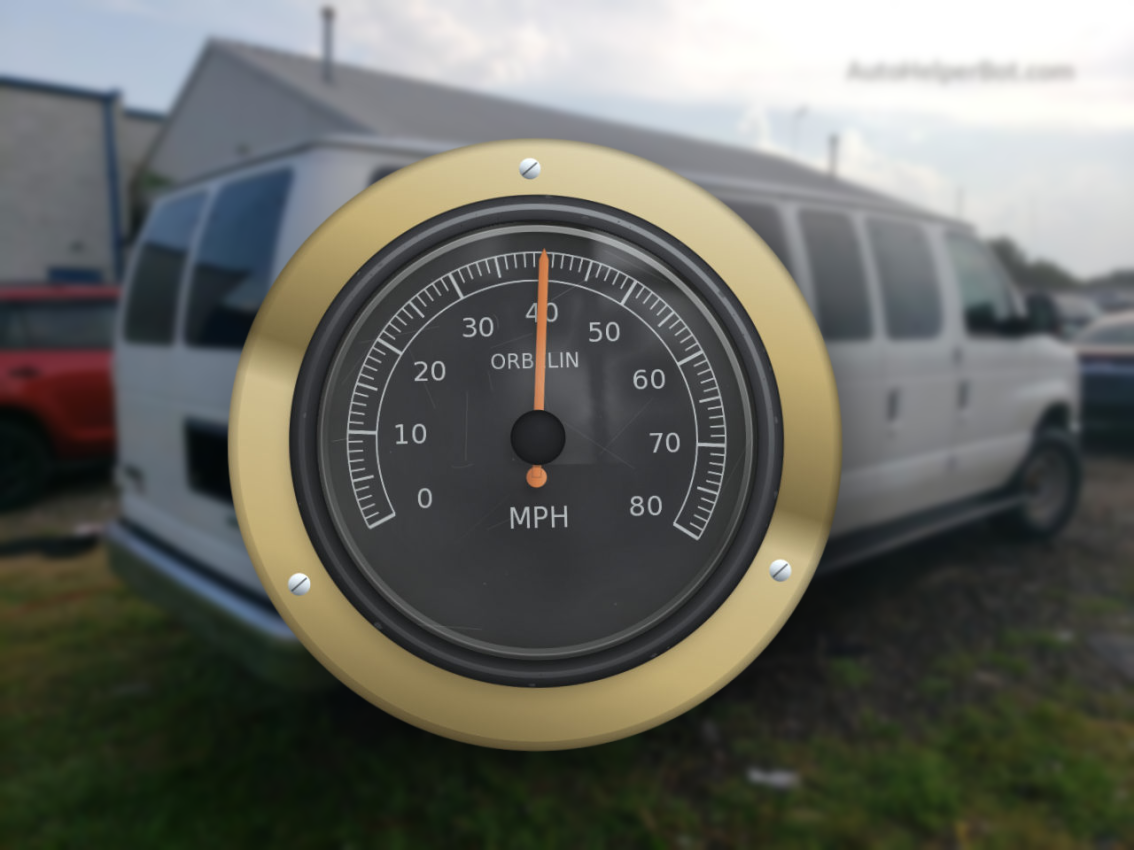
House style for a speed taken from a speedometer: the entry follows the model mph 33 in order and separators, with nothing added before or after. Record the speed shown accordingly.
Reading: mph 40
